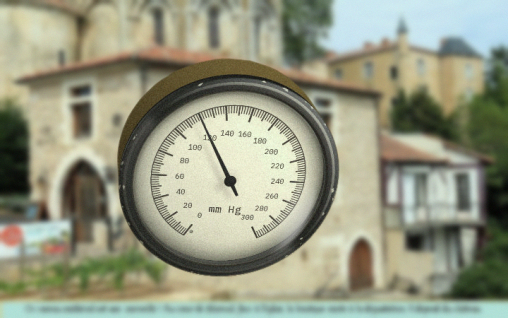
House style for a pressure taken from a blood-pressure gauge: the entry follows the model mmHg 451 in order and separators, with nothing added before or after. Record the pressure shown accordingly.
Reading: mmHg 120
